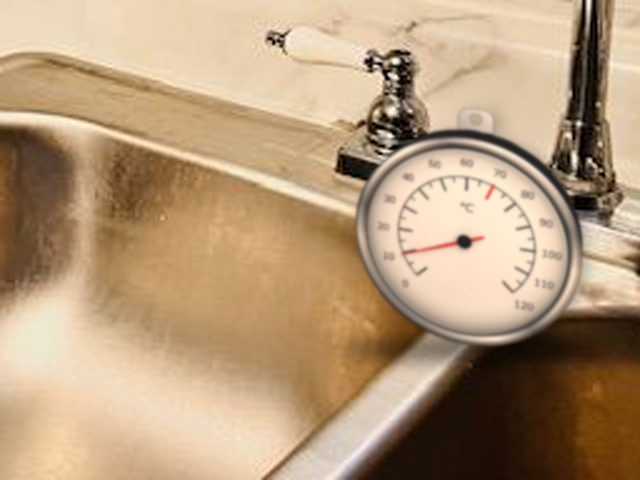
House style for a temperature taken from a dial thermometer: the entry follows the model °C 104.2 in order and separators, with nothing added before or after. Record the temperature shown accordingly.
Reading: °C 10
